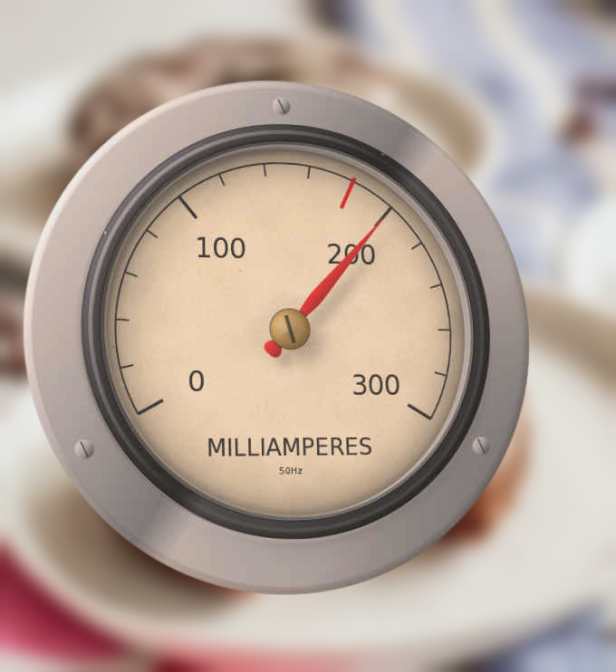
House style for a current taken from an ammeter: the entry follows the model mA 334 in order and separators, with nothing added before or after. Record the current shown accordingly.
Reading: mA 200
